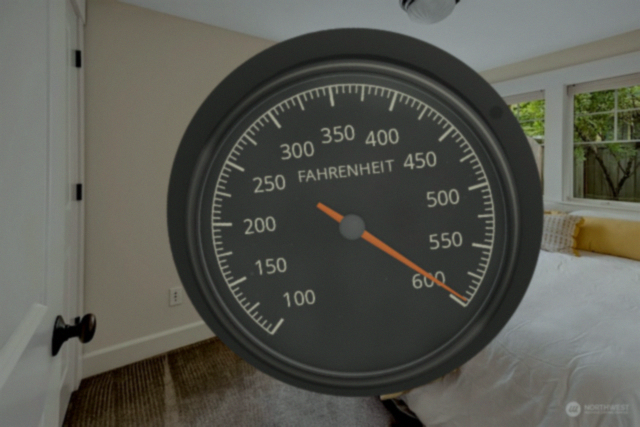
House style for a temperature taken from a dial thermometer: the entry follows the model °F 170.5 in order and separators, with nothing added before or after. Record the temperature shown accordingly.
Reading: °F 595
